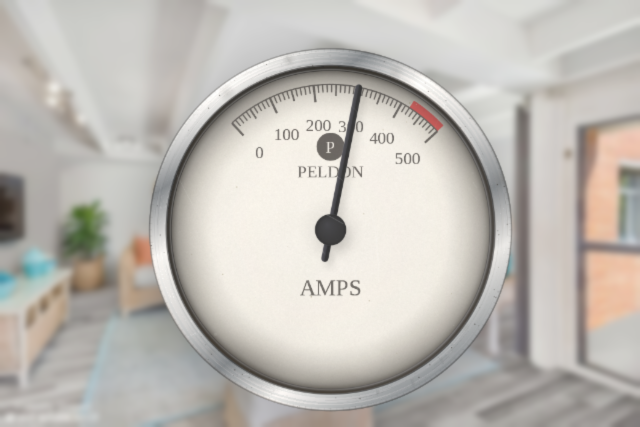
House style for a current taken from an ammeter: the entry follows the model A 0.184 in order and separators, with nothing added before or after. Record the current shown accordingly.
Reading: A 300
